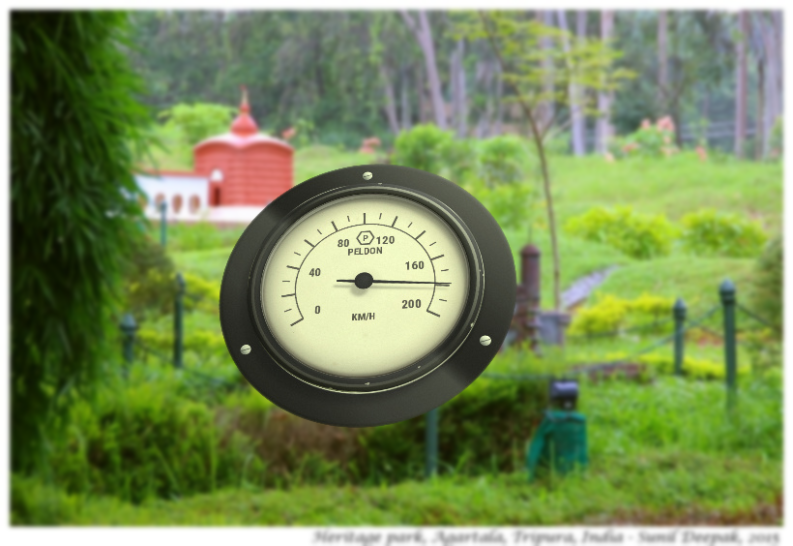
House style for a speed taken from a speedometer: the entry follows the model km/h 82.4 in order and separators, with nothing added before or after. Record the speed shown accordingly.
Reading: km/h 180
